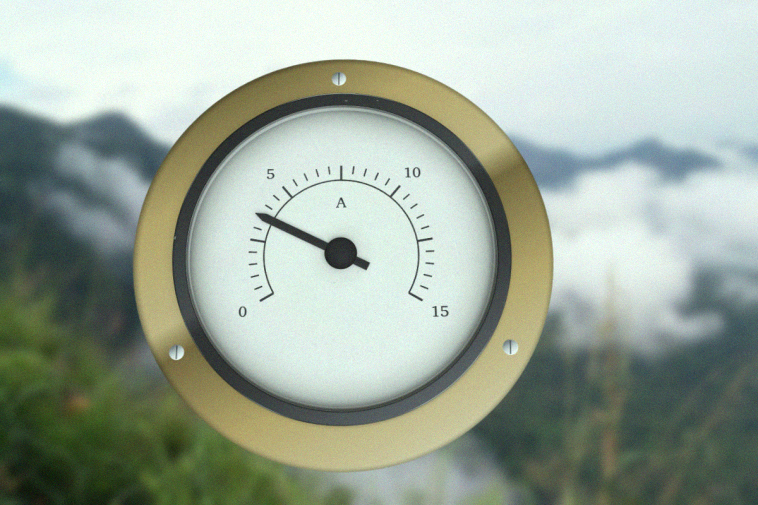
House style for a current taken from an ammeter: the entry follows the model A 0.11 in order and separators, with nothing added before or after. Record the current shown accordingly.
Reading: A 3.5
